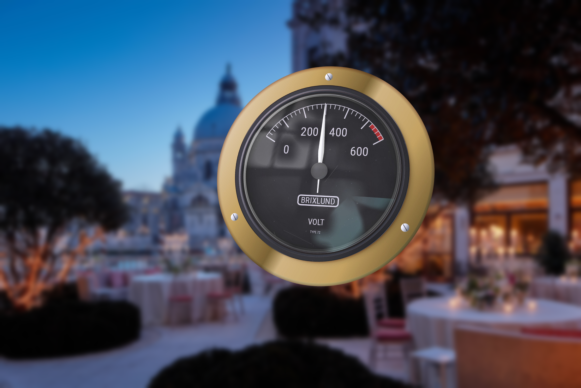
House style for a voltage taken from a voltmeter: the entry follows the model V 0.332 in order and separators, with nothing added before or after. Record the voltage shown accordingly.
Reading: V 300
